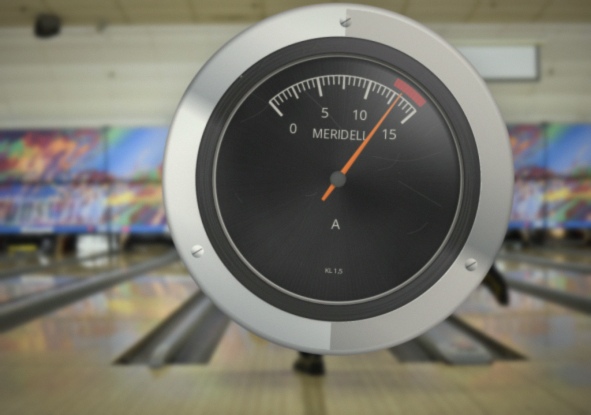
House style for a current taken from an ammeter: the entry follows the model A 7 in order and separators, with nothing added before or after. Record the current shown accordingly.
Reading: A 13
